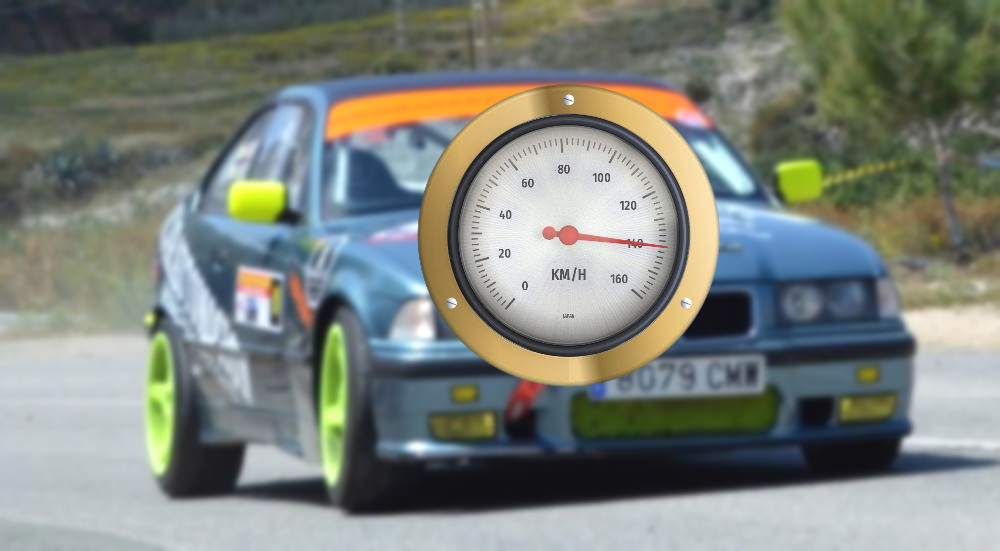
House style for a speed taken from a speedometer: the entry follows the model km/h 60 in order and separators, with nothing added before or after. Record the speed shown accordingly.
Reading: km/h 140
